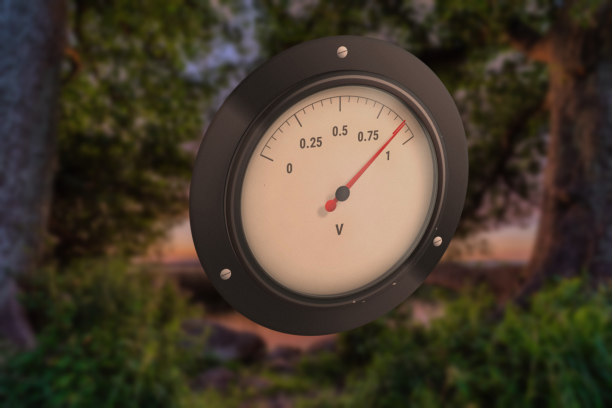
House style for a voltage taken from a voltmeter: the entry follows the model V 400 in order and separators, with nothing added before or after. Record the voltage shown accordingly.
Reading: V 0.9
